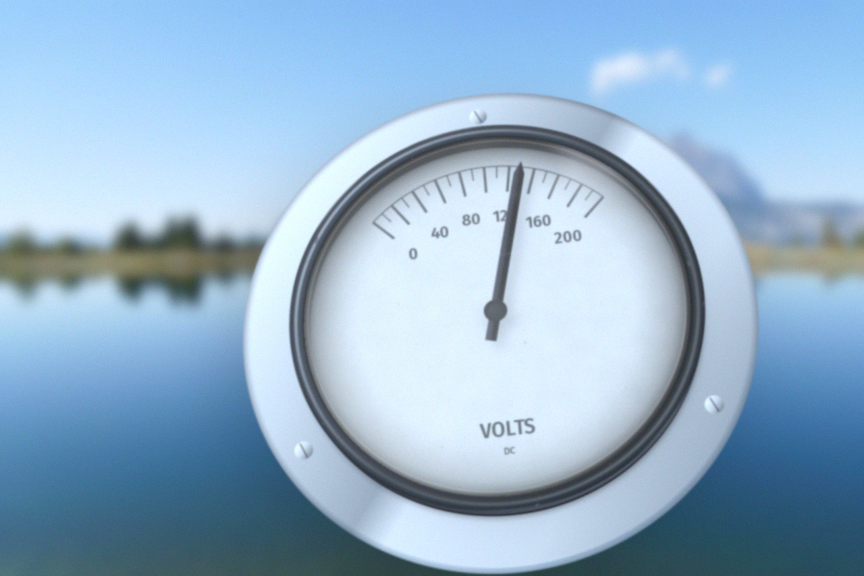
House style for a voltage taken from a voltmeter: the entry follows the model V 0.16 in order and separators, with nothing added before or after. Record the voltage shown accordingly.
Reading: V 130
